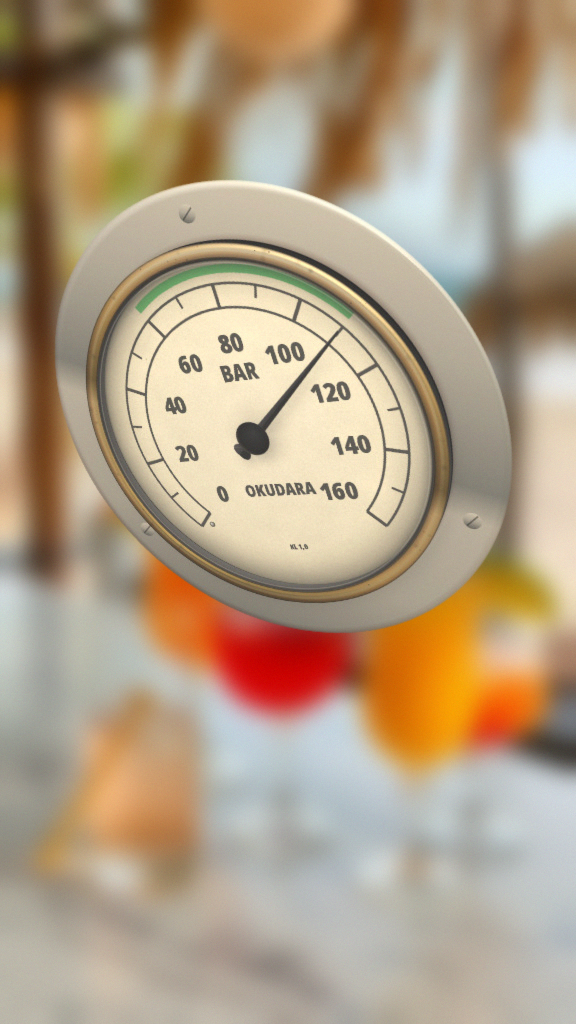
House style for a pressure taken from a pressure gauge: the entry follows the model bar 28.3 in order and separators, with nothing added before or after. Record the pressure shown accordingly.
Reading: bar 110
